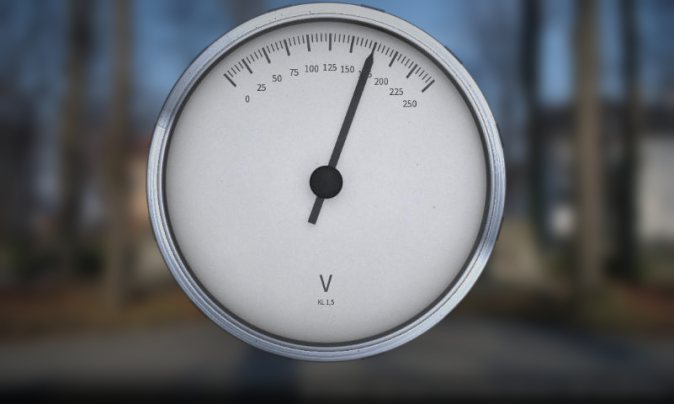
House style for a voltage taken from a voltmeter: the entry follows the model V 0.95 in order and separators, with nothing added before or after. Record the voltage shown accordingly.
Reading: V 175
